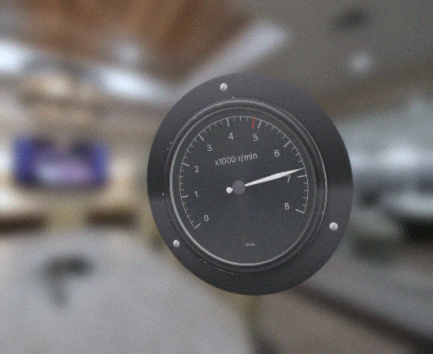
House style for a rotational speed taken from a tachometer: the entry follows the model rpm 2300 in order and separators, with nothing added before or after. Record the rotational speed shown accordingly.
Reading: rpm 6800
